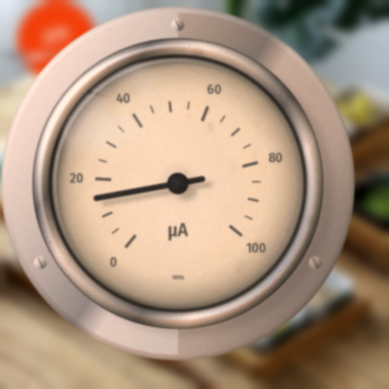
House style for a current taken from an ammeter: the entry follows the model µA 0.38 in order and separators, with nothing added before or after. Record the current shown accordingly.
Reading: µA 15
